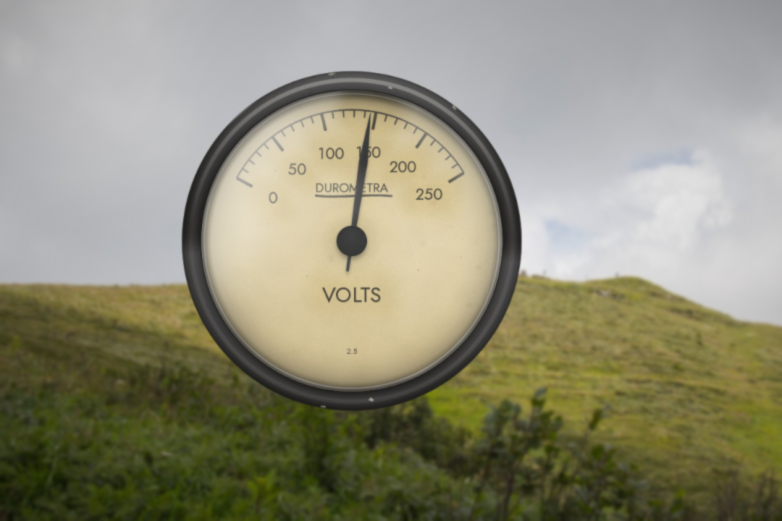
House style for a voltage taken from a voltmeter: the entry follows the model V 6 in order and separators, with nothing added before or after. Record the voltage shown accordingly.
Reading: V 145
